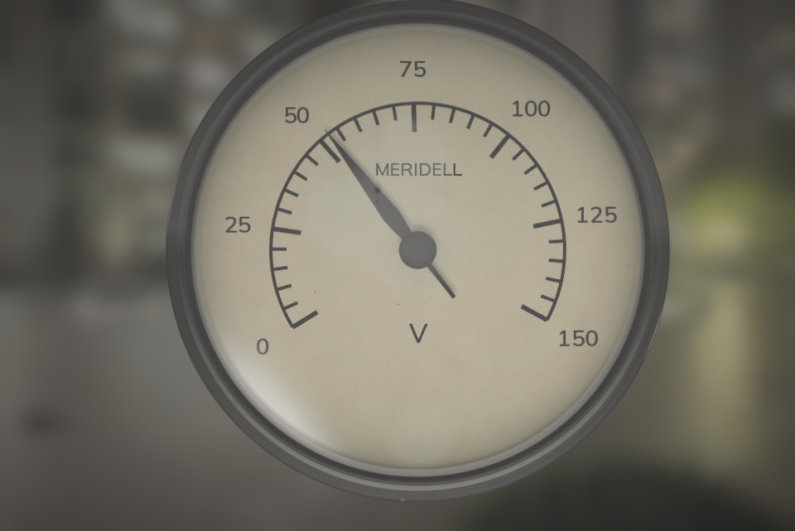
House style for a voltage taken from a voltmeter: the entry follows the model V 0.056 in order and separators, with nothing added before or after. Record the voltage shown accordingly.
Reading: V 52.5
